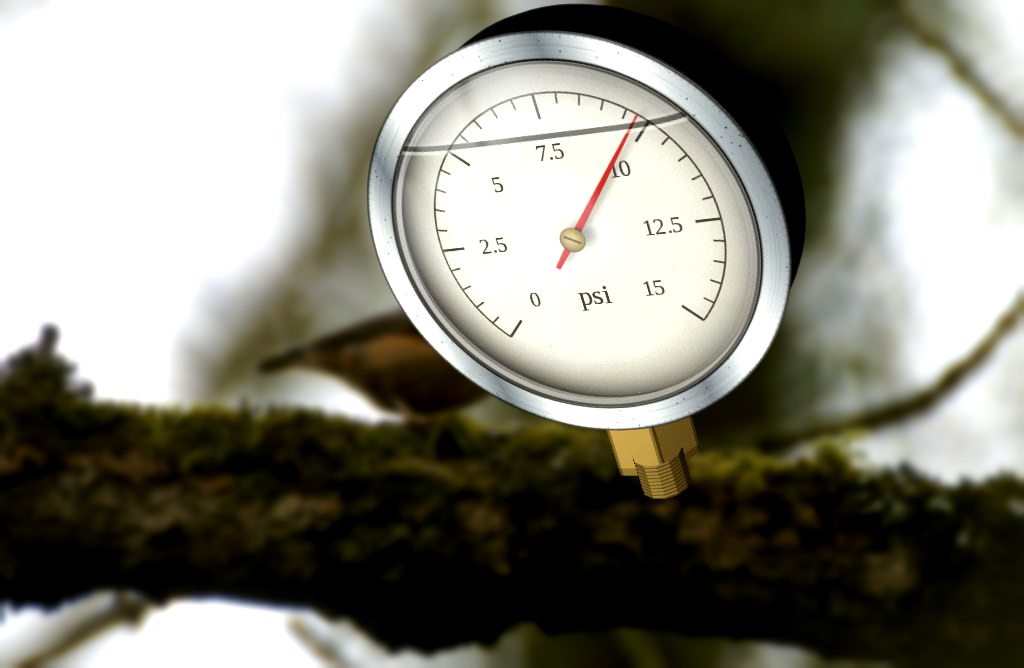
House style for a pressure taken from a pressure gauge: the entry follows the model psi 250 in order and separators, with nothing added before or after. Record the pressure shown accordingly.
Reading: psi 9.75
